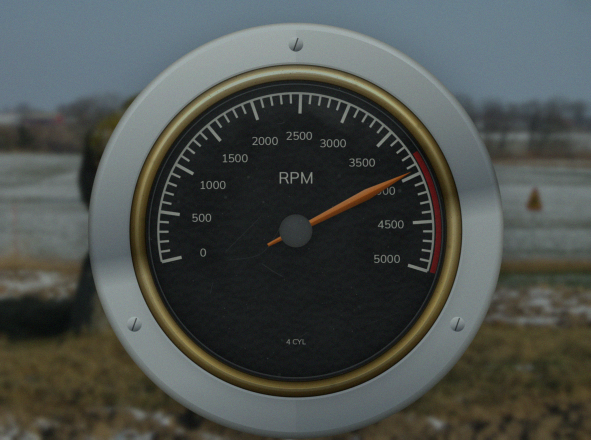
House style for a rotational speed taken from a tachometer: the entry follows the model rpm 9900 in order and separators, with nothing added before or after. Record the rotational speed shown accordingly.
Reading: rpm 3950
